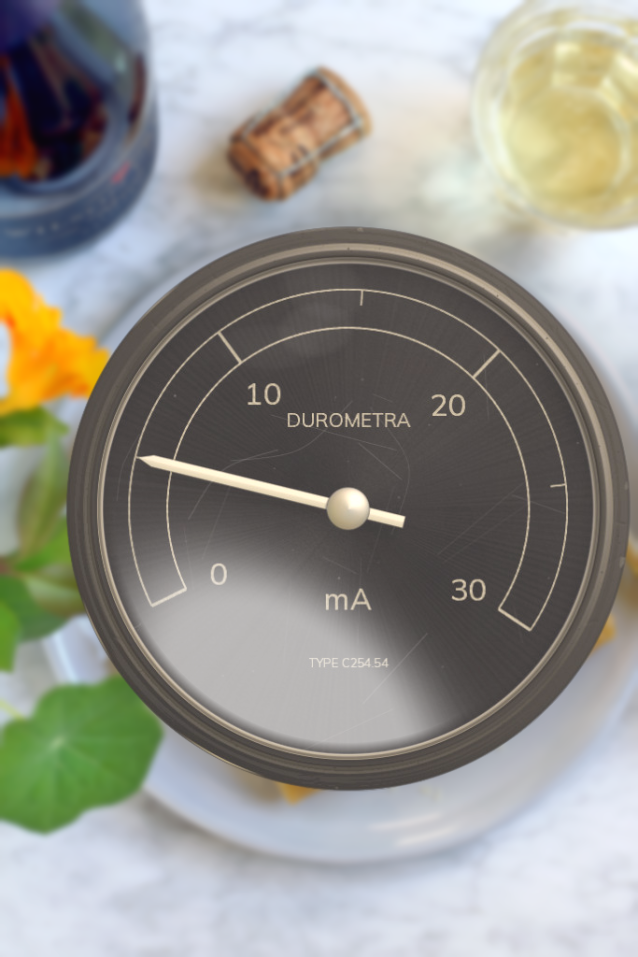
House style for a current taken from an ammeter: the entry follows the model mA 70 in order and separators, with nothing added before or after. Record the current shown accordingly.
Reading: mA 5
